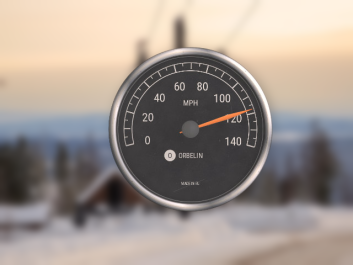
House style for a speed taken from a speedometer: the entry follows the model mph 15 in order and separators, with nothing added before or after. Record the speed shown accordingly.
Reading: mph 117.5
